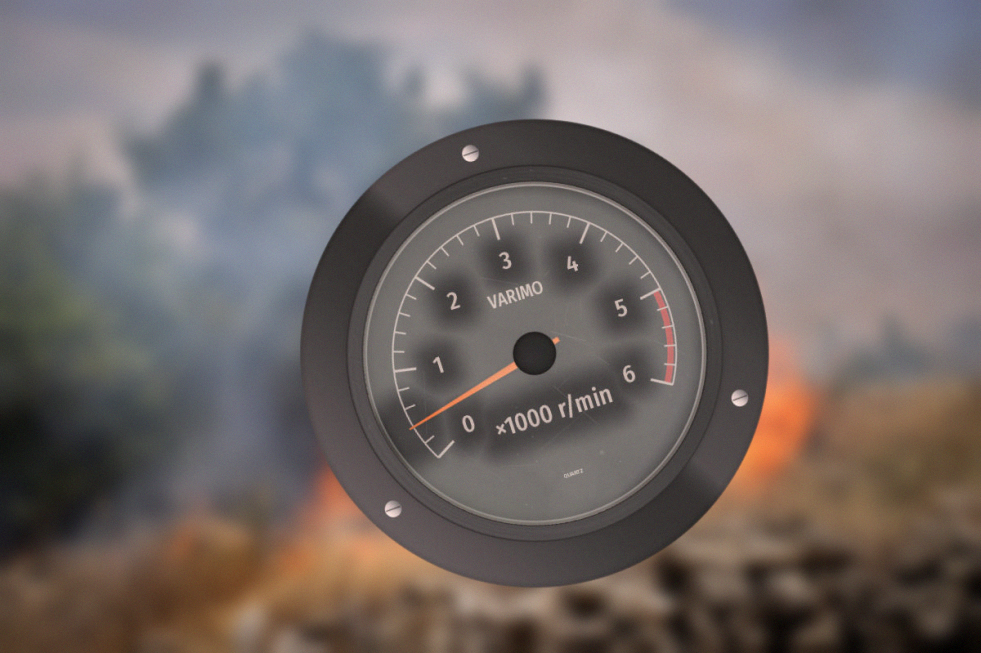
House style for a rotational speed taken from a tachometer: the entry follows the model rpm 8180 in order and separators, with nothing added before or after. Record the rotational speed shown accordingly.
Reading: rpm 400
